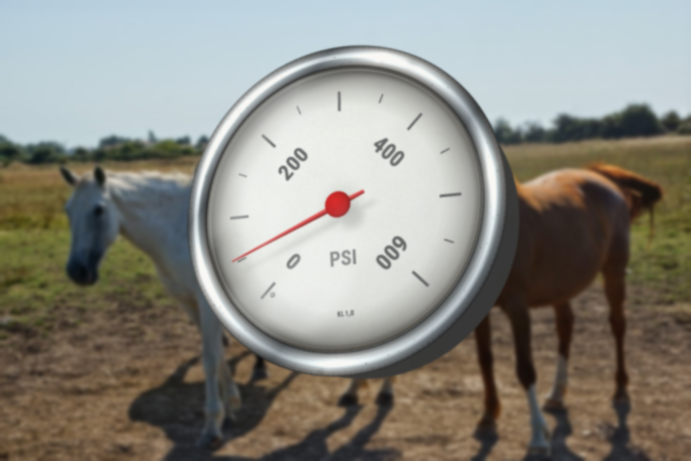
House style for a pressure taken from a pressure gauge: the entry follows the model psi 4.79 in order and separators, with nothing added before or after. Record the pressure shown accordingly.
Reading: psi 50
